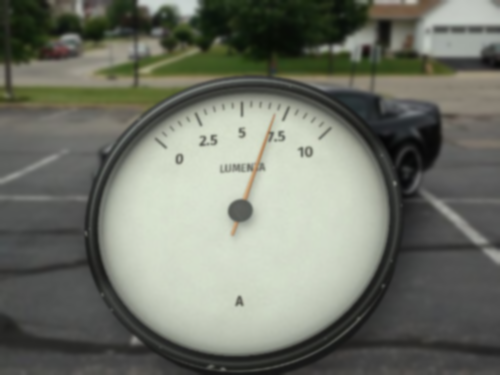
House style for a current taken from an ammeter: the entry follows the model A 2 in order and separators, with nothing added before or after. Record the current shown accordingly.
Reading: A 7
